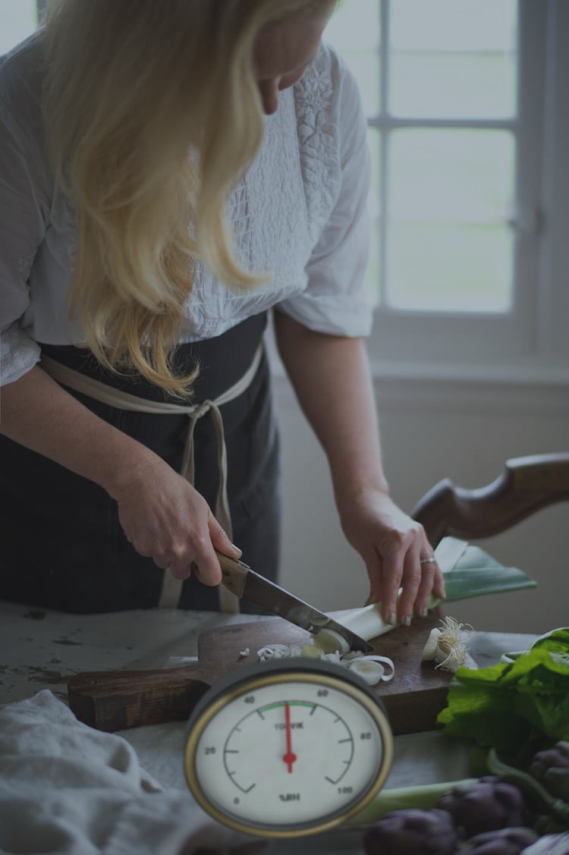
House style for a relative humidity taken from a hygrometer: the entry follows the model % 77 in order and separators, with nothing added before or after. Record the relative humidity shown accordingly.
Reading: % 50
